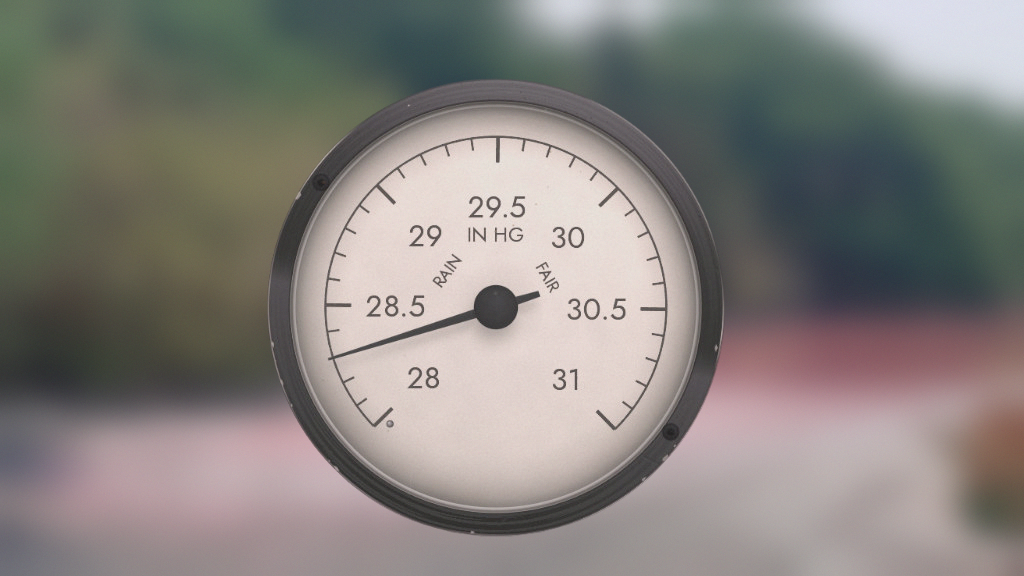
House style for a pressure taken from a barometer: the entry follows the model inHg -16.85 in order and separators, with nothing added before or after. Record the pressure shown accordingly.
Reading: inHg 28.3
